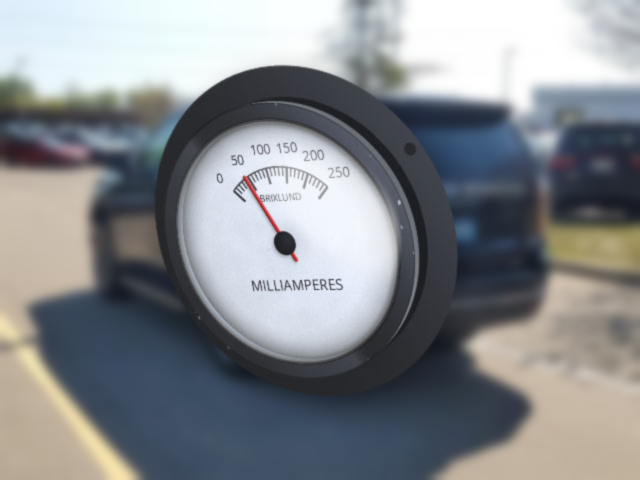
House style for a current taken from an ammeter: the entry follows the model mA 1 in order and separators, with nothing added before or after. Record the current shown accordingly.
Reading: mA 50
